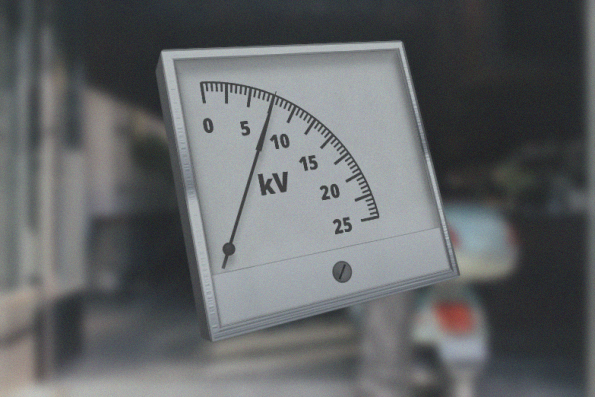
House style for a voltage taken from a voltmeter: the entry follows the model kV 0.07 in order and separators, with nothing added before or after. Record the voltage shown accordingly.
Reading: kV 7.5
